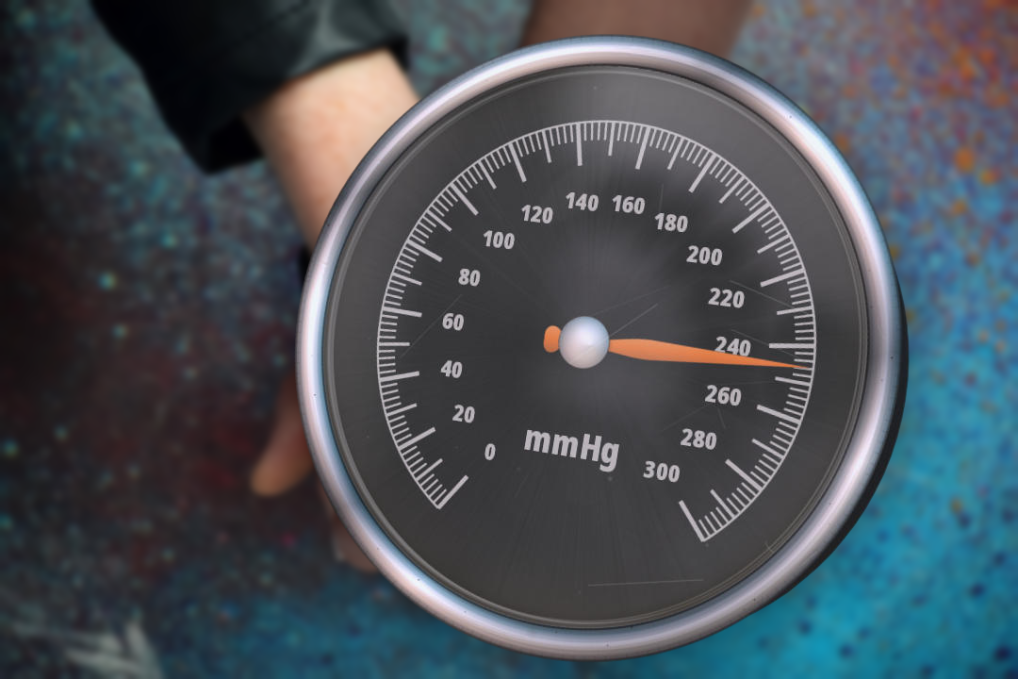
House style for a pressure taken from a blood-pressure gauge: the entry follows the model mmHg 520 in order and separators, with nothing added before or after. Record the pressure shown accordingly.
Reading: mmHg 246
